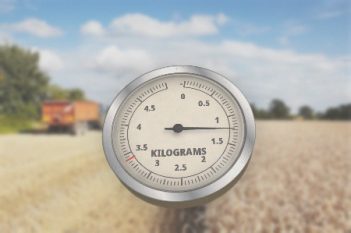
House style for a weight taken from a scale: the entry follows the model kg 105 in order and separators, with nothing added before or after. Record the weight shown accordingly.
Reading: kg 1.25
